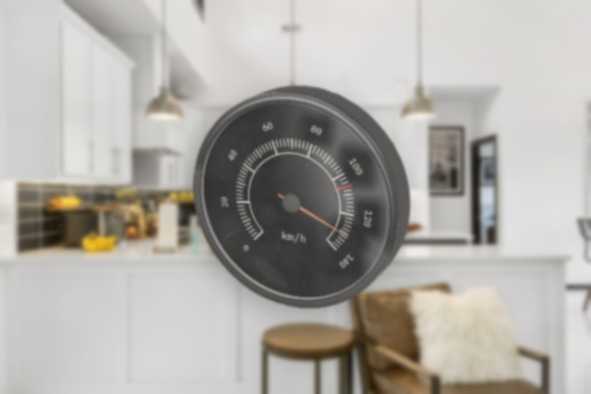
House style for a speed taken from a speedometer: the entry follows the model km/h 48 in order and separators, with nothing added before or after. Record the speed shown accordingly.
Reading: km/h 130
